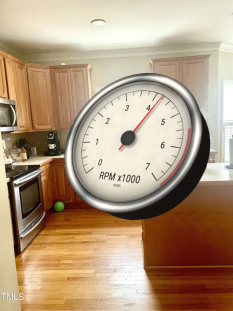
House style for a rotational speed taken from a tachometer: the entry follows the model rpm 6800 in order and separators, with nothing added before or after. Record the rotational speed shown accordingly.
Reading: rpm 4250
